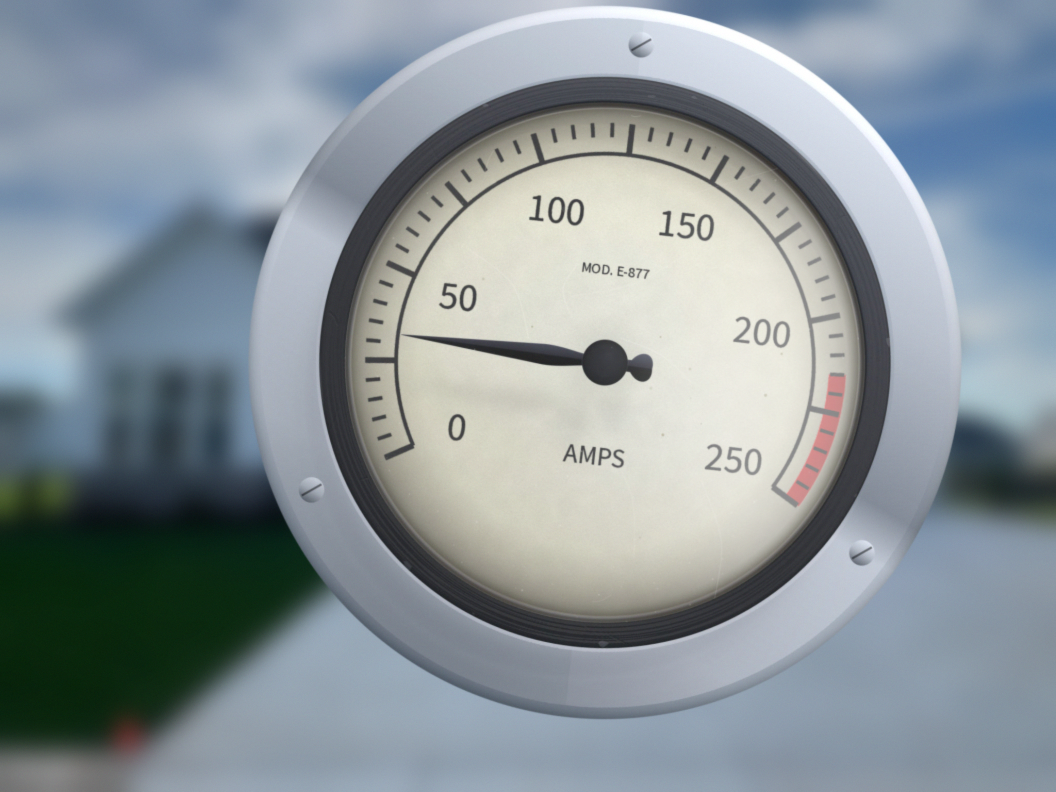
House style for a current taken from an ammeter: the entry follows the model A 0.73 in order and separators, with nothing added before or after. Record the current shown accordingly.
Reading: A 32.5
